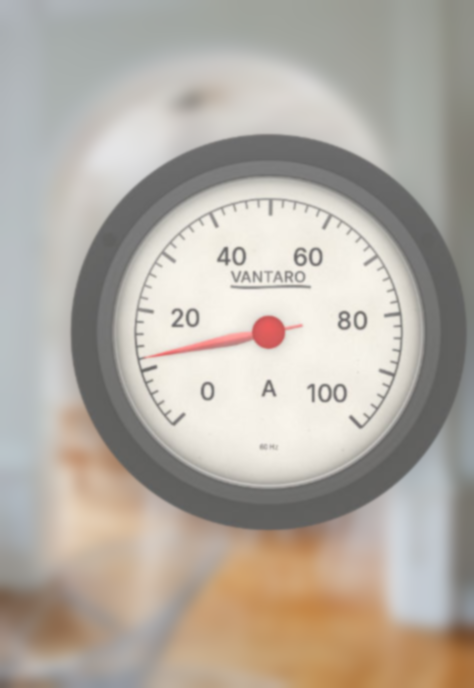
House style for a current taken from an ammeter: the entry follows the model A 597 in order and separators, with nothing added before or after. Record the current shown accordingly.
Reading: A 12
